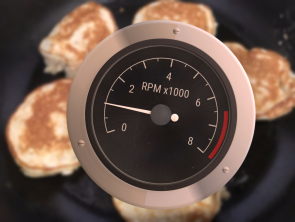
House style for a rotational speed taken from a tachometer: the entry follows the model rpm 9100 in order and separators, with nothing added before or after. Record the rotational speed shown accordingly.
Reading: rpm 1000
